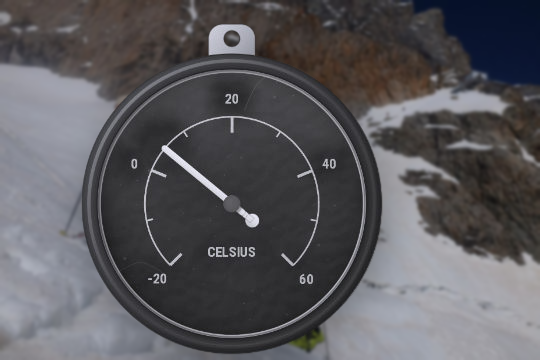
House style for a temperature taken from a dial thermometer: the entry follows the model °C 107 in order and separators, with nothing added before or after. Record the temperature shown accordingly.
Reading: °C 5
